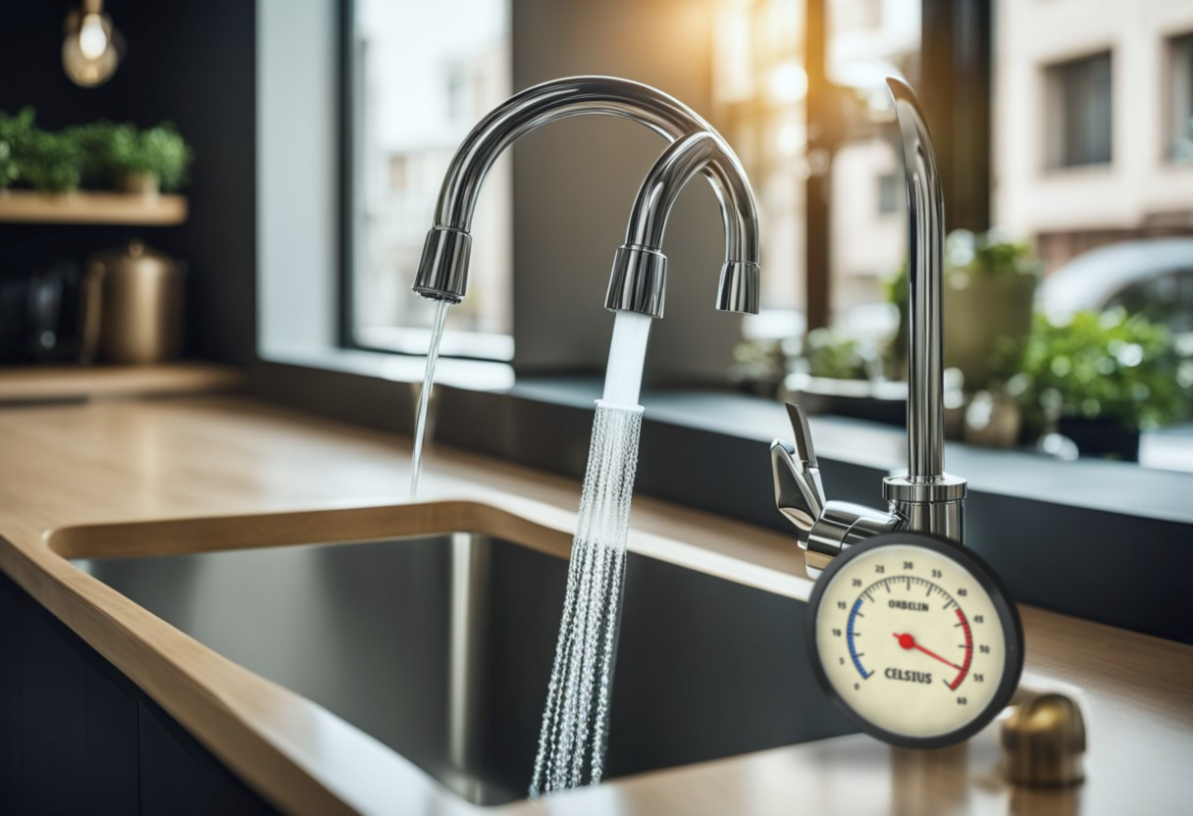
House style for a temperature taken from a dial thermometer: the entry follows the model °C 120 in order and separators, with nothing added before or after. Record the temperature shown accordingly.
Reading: °C 55
